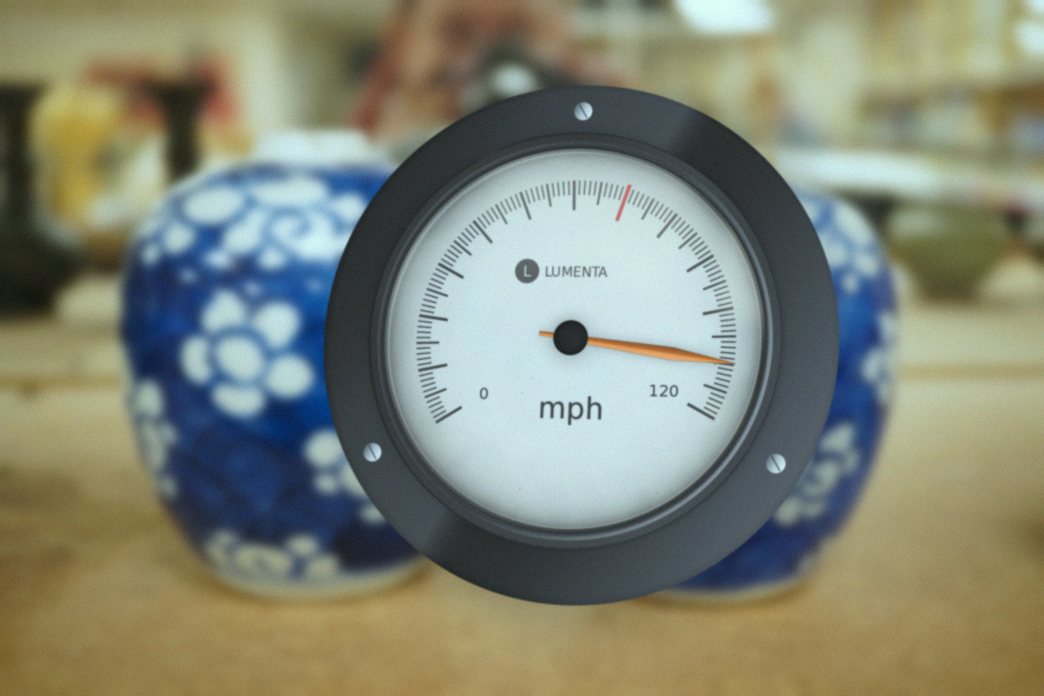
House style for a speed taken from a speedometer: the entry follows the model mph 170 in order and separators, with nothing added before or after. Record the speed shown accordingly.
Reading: mph 110
